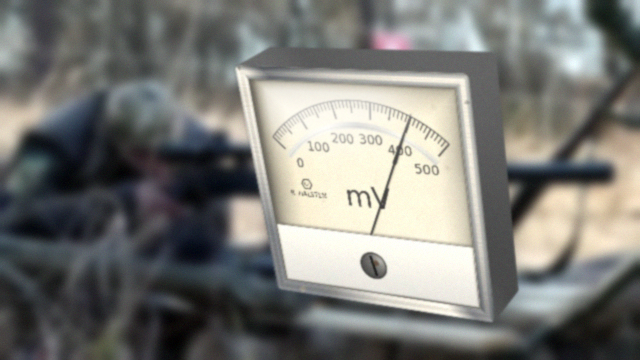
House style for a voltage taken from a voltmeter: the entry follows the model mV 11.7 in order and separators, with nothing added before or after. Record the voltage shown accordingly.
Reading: mV 400
